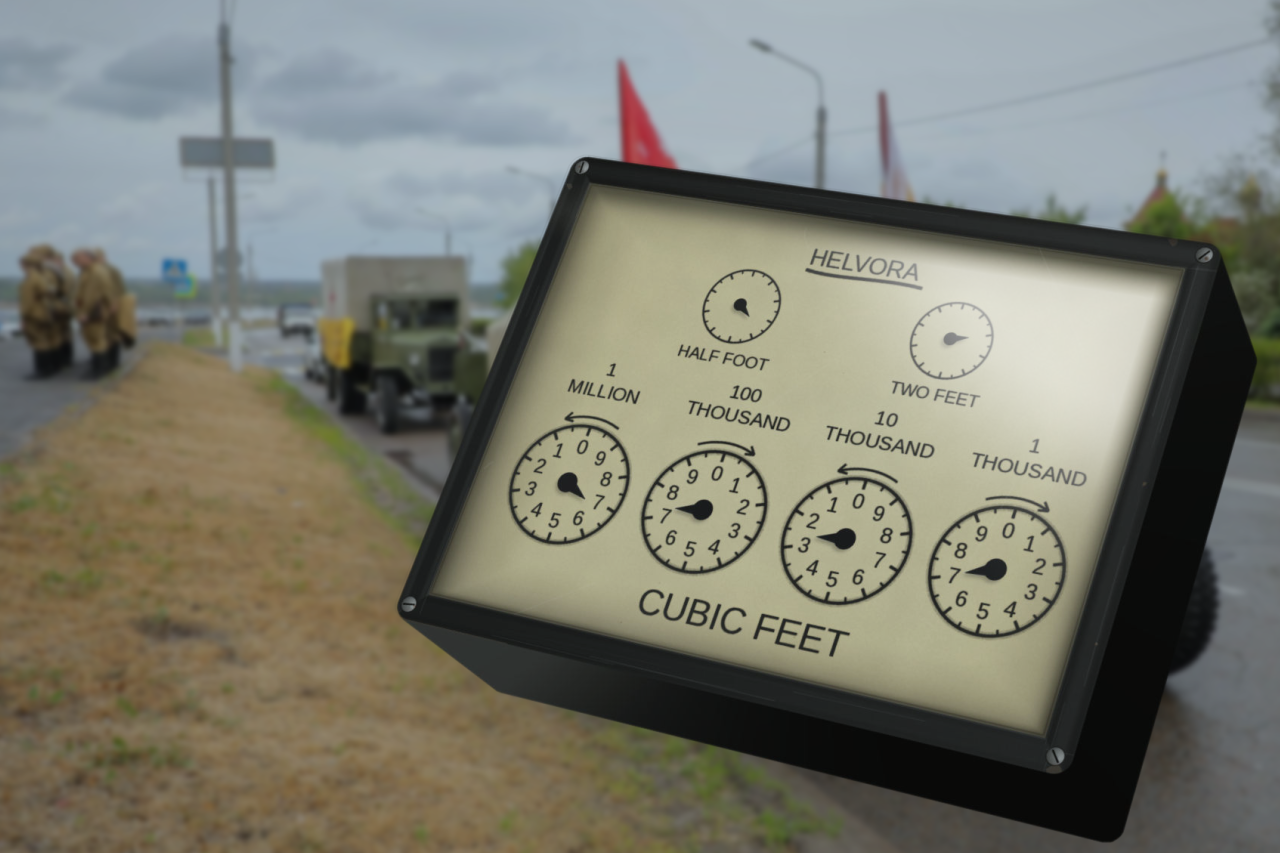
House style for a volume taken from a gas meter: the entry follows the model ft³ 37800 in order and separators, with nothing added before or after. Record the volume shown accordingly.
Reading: ft³ 672700
